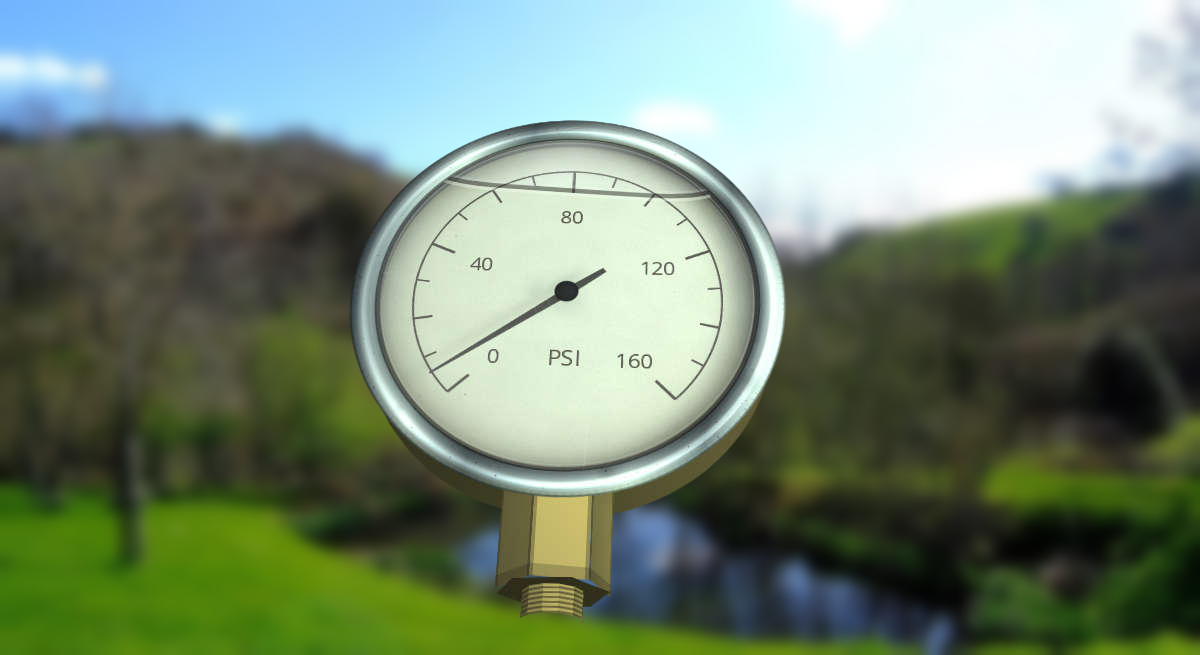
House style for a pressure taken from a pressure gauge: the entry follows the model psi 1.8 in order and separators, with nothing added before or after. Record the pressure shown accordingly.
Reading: psi 5
